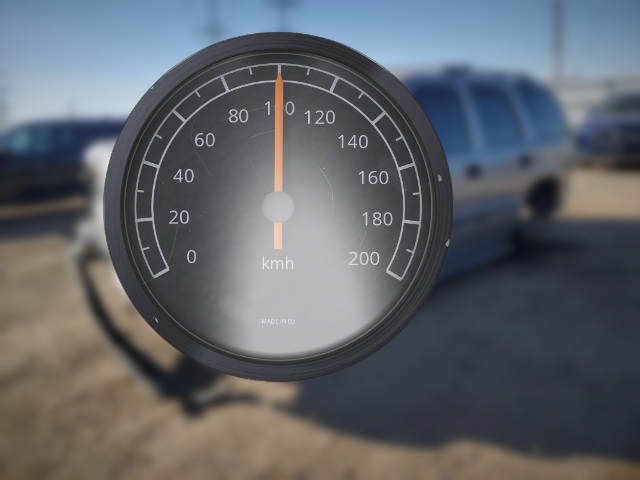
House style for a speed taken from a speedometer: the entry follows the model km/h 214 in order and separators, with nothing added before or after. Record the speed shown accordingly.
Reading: km/h 100
